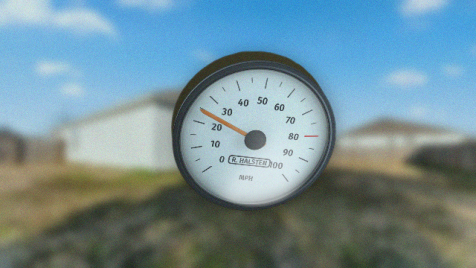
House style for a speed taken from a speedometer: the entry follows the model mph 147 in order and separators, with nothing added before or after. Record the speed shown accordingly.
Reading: mph 25
